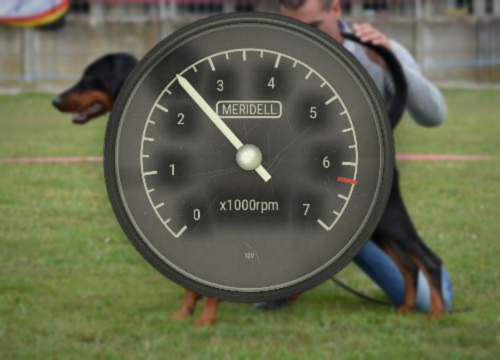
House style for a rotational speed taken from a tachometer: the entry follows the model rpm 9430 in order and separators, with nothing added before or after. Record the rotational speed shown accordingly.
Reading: rpm 2500
